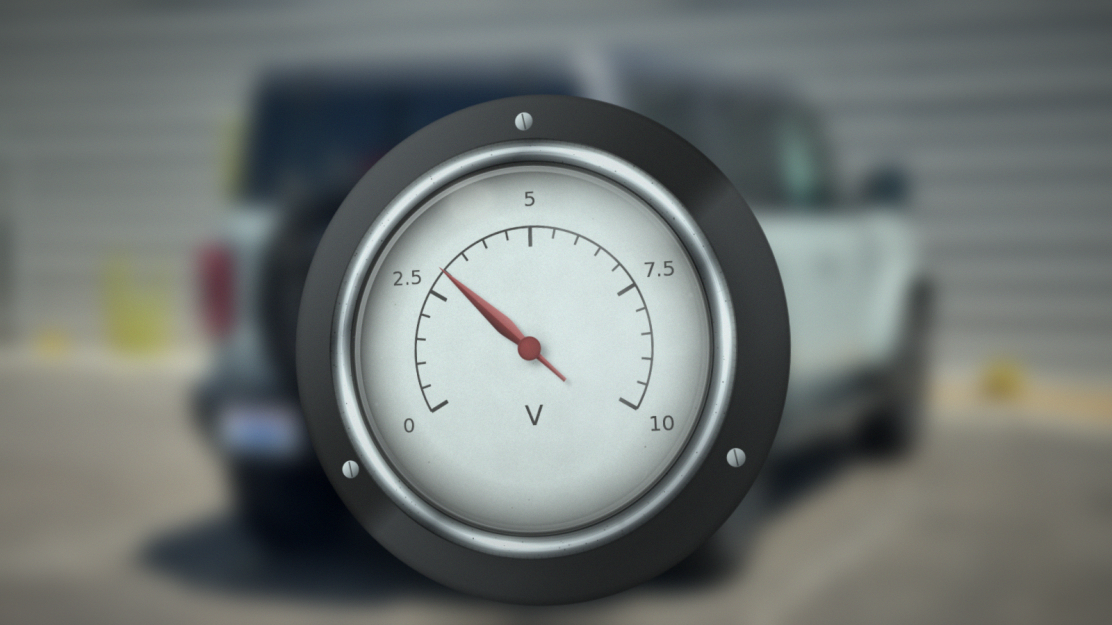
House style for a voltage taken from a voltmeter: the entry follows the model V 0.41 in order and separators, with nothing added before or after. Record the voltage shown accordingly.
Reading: V 3
